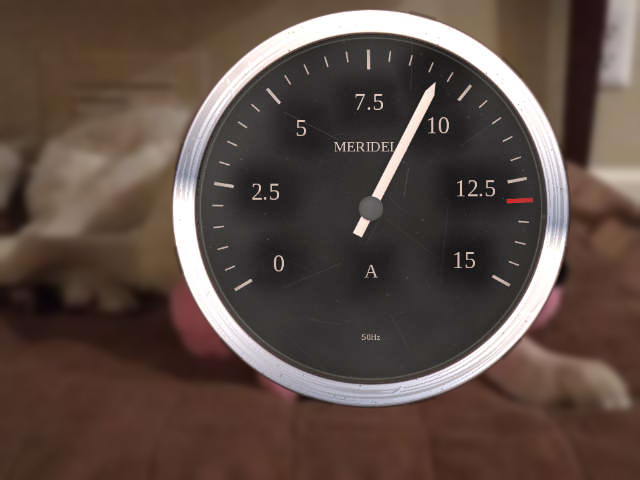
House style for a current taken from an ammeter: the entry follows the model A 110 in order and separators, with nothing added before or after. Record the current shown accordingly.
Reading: A 9.25
